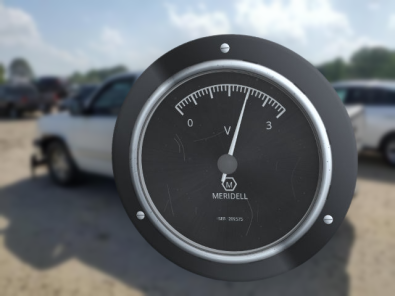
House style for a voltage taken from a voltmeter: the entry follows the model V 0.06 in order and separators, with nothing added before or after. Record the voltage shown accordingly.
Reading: V 2
